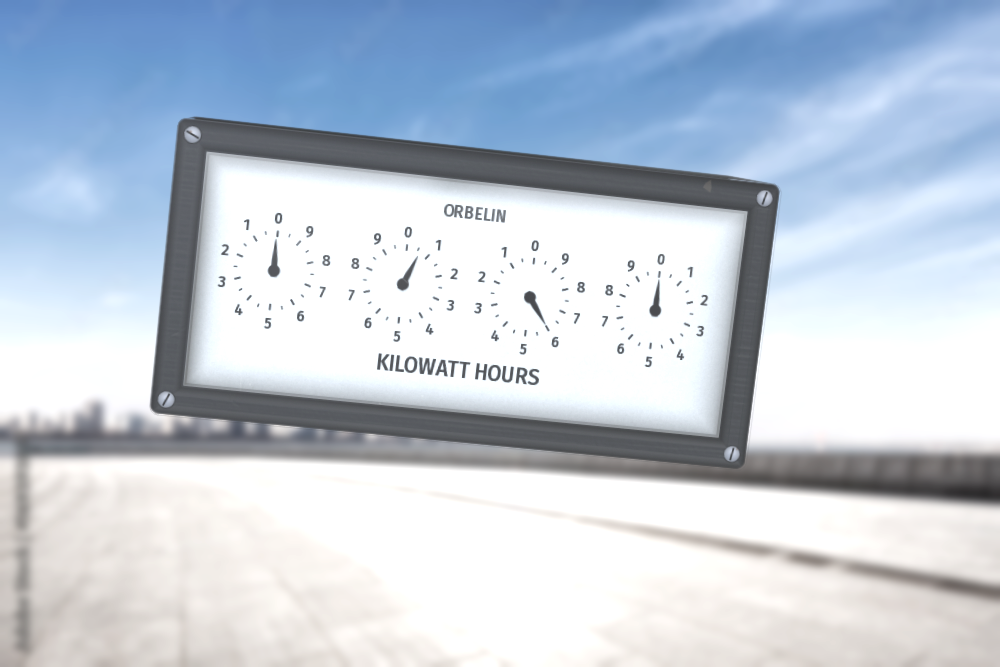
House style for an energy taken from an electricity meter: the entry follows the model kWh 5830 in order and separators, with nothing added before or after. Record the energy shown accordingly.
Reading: kWh 60
